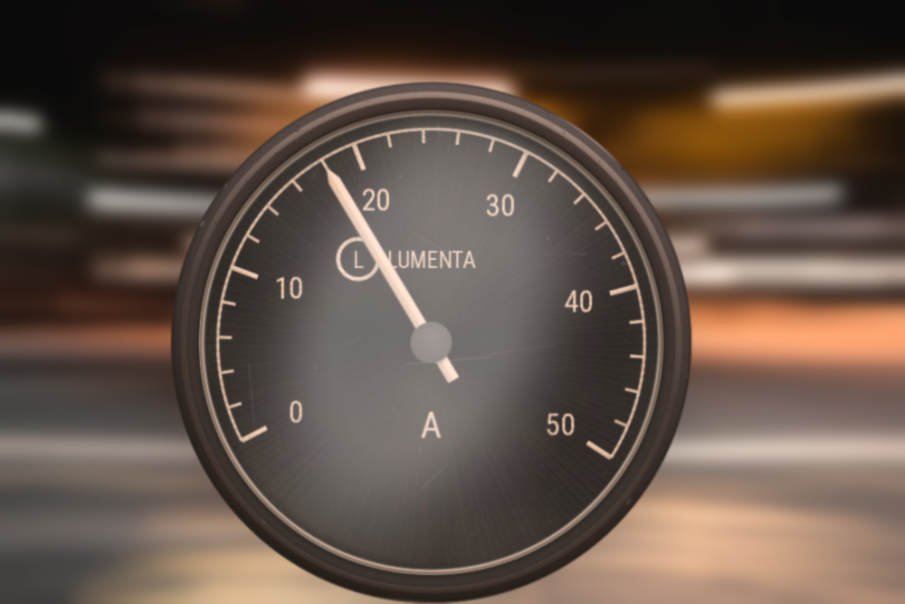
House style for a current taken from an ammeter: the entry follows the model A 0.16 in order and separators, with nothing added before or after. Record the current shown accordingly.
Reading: A 18
